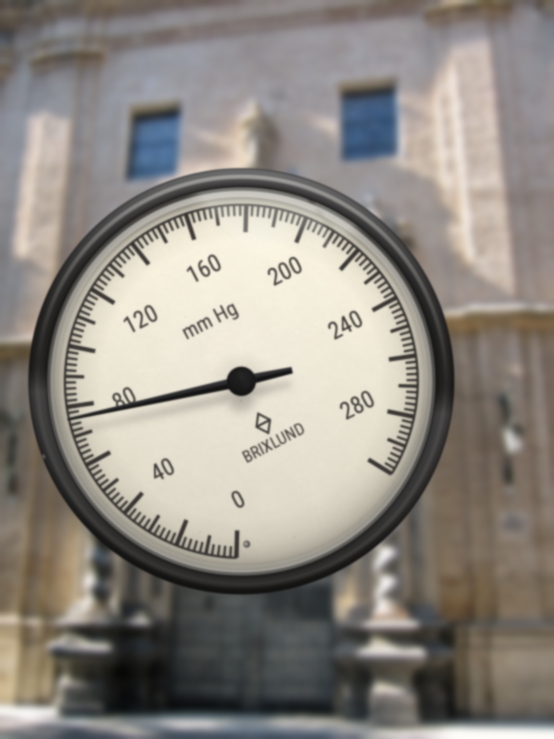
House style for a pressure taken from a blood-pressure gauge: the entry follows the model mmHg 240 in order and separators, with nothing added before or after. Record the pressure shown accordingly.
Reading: mmHg 76
